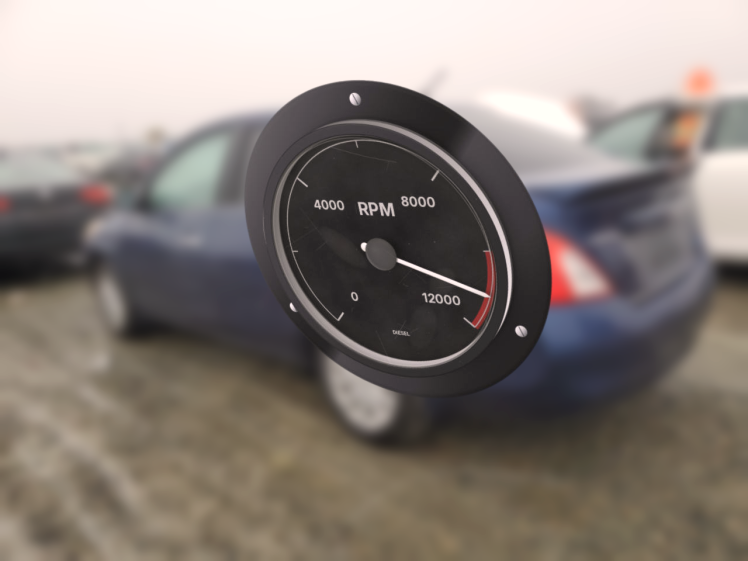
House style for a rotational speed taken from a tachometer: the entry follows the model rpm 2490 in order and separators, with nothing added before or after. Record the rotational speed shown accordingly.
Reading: rpm 11000
